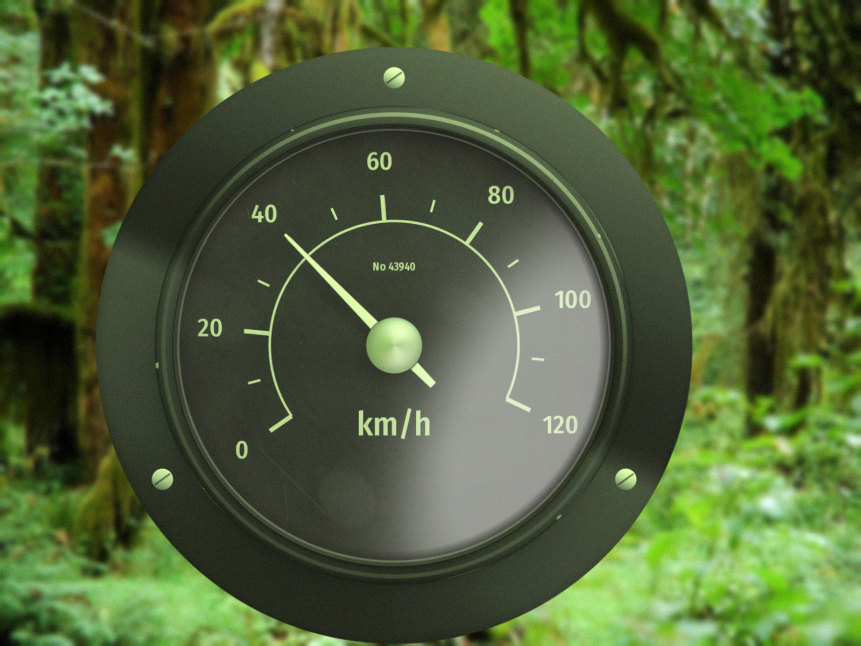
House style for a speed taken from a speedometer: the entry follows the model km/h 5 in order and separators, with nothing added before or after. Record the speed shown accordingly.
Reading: km/h 40
